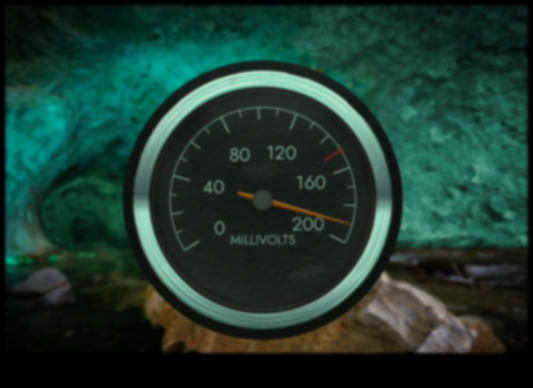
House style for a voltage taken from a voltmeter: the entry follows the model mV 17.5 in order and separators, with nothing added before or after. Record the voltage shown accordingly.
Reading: mV 190
